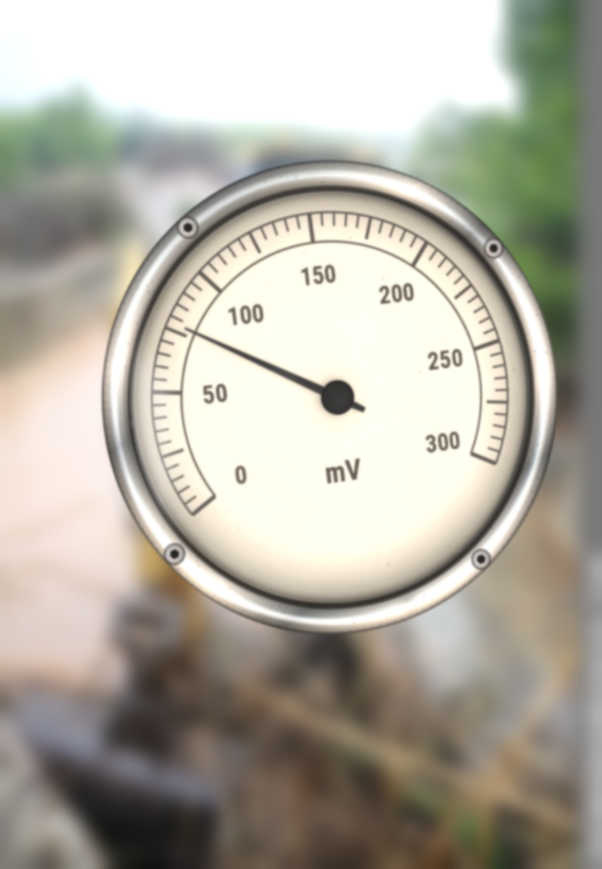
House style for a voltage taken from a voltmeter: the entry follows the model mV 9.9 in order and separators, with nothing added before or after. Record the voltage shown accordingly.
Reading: mV 77.5
